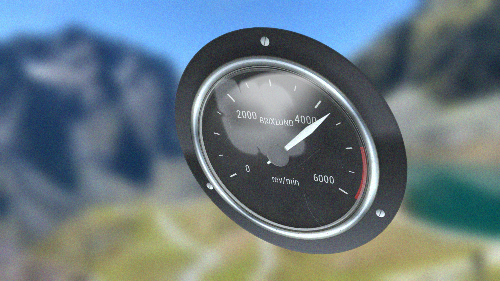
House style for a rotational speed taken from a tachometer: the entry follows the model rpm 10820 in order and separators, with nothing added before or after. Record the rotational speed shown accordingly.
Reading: rpm 4250
